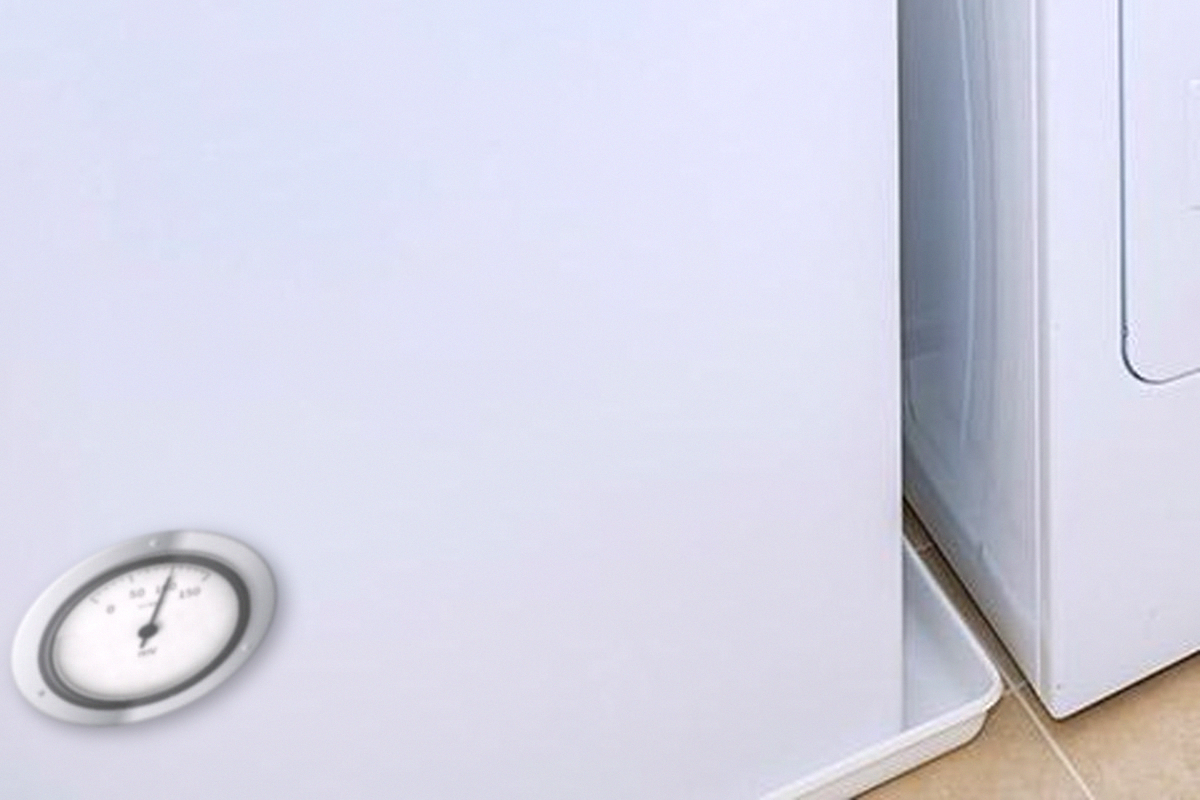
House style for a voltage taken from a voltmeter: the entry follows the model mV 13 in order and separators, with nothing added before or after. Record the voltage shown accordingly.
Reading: mV 100
